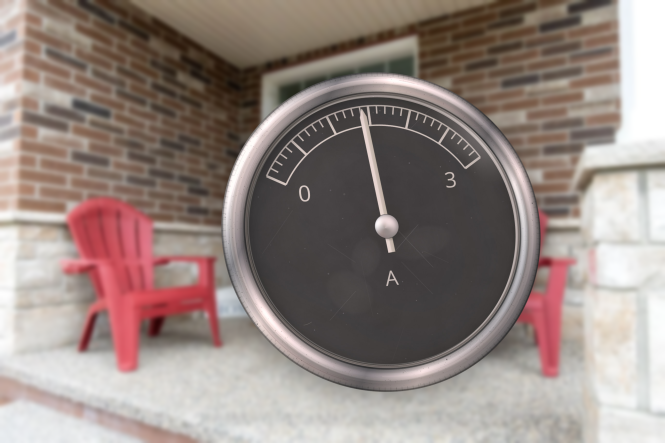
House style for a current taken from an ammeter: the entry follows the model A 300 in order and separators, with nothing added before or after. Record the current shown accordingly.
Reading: A 1.4
